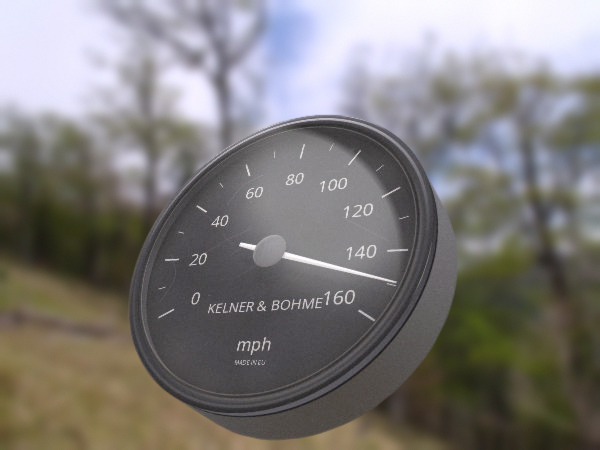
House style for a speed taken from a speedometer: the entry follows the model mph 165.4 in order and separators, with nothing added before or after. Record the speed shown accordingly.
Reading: mph 150
